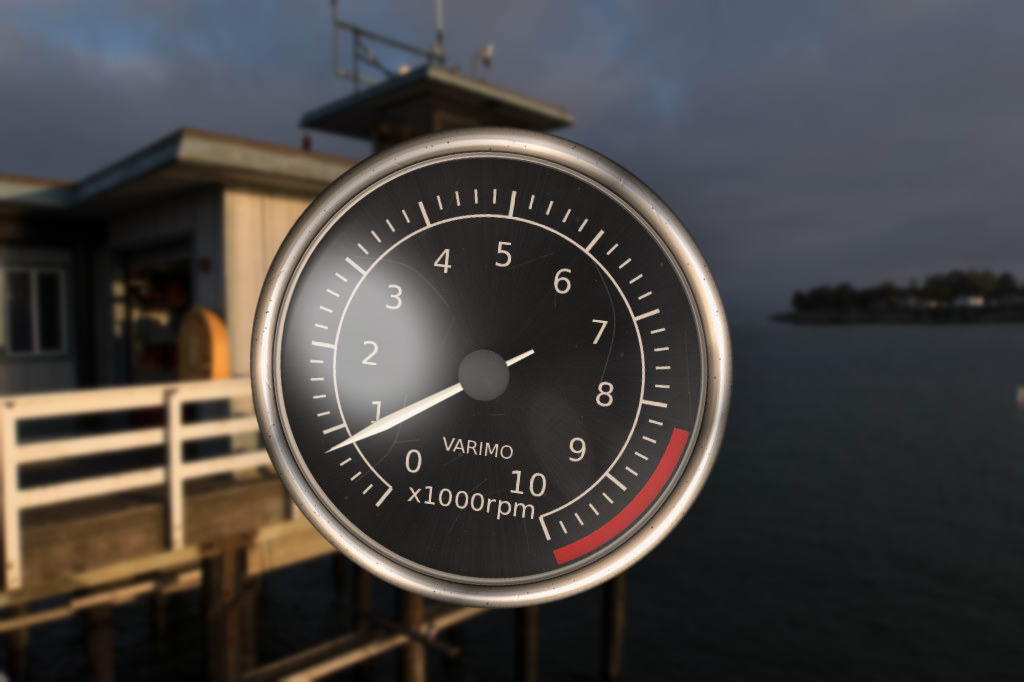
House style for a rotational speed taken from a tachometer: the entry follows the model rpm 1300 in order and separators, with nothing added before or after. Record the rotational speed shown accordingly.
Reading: rpm 800
